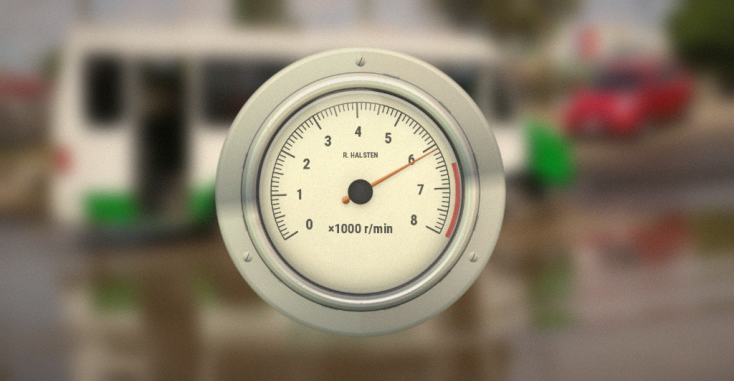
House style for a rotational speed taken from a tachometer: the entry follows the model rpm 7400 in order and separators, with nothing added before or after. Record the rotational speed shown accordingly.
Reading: rpm 6100
